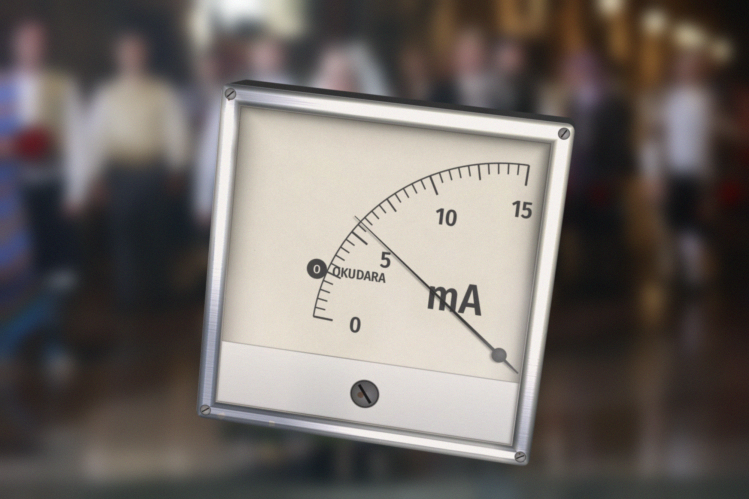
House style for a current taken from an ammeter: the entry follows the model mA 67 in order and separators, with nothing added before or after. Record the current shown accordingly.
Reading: mA 5.75
